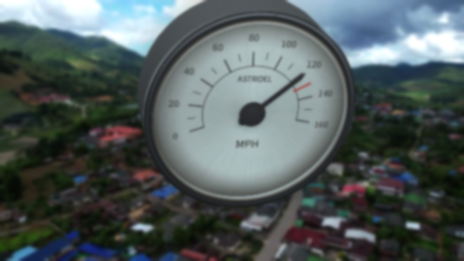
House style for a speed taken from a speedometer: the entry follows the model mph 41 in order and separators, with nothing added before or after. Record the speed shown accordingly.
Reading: mph 120
